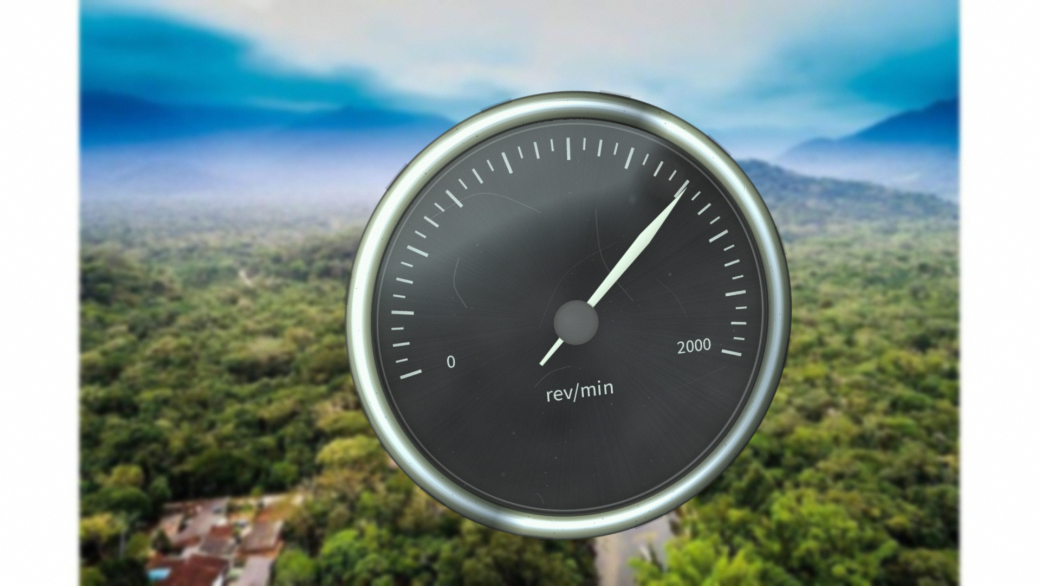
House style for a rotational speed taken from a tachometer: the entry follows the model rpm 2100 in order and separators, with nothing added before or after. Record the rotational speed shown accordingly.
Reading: rpm 1400
